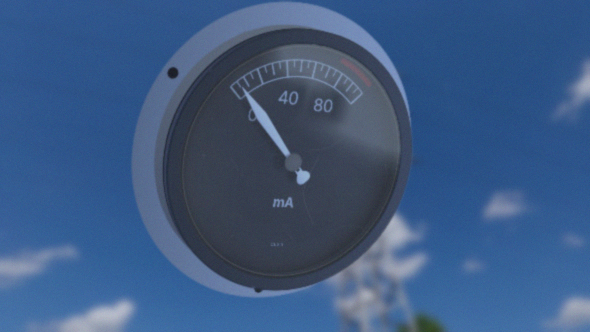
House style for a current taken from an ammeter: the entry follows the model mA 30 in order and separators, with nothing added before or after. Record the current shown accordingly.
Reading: mA 5
